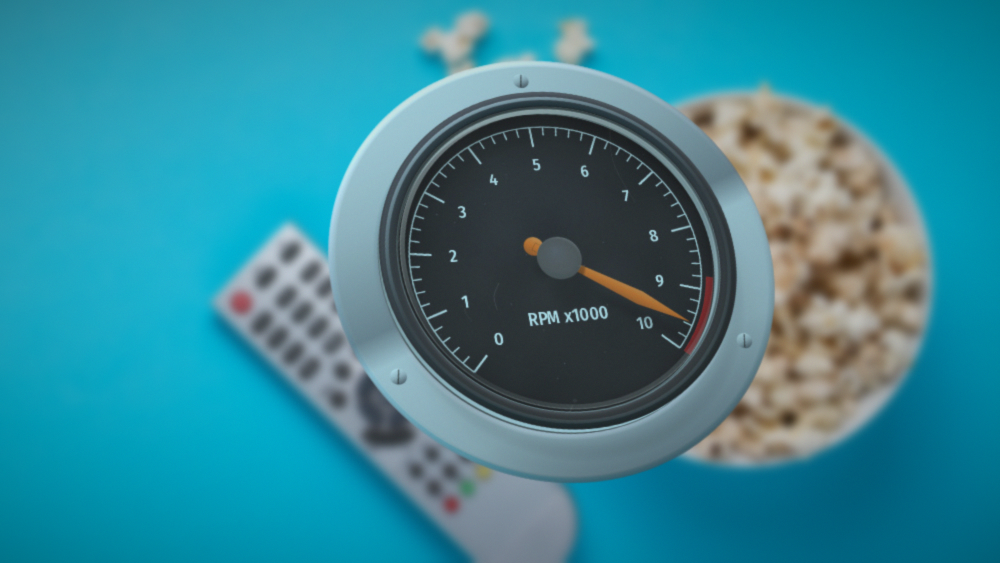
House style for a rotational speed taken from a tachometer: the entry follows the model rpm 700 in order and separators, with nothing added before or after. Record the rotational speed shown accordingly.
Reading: rpm 9600
